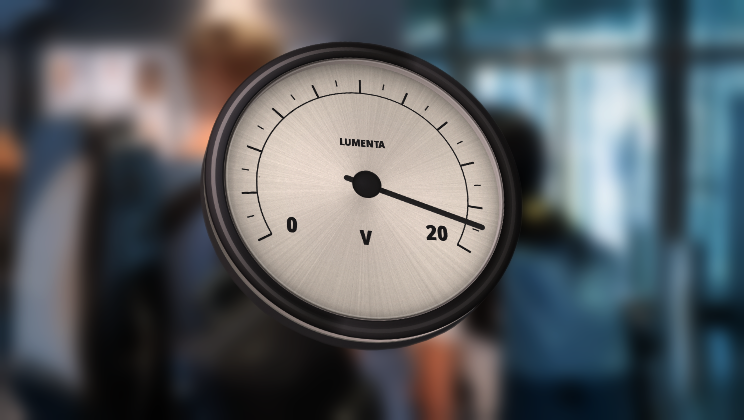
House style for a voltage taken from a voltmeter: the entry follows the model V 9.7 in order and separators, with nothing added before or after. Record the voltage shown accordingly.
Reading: V 19
